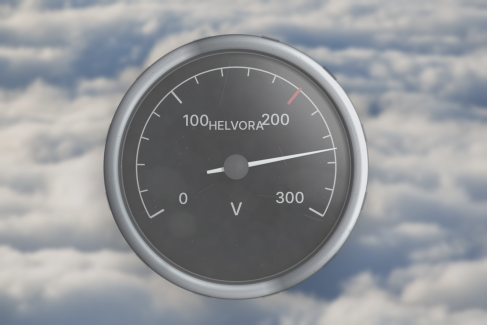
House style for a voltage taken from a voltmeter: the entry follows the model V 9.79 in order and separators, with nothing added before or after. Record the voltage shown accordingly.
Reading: V 250
